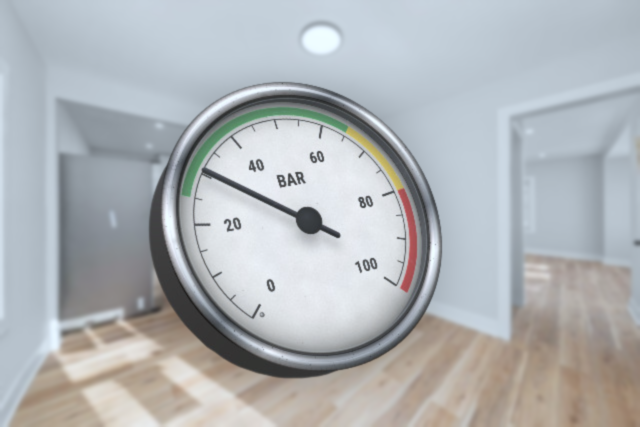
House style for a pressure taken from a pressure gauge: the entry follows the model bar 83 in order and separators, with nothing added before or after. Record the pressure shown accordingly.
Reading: bar 30
